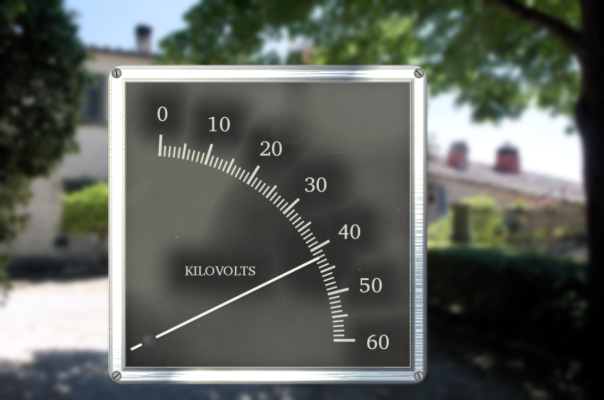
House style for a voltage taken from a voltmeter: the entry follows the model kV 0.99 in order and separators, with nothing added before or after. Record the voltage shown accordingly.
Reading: kV 42
